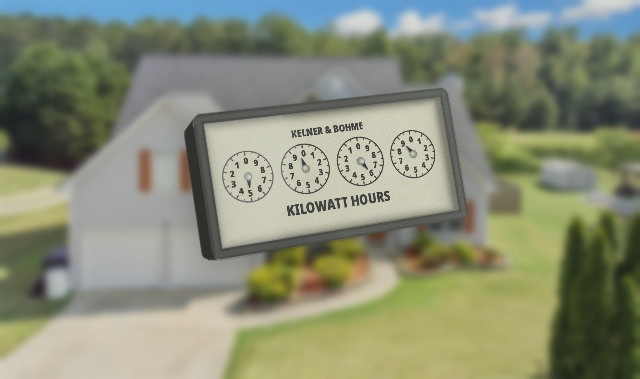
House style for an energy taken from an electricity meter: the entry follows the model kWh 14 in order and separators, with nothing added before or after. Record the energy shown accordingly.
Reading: kWh 4959
